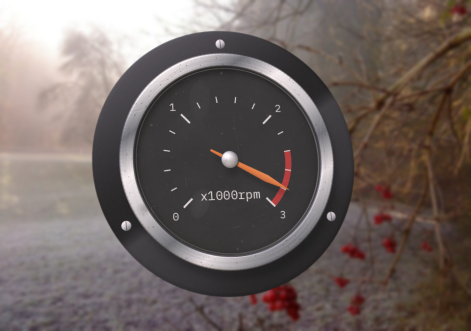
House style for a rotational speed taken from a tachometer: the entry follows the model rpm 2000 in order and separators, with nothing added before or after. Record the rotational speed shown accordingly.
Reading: rpm 2800
